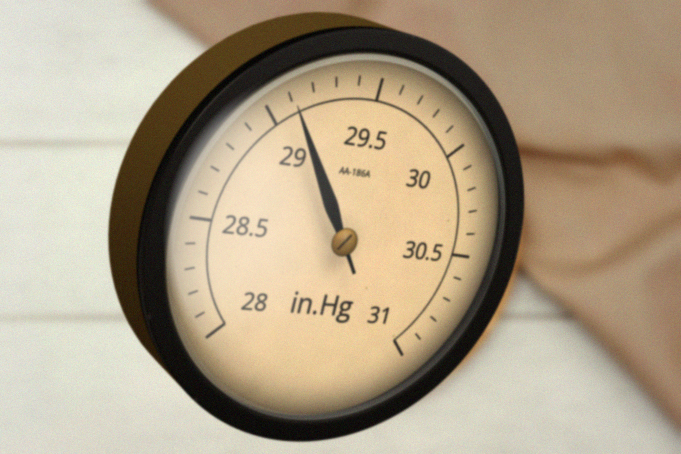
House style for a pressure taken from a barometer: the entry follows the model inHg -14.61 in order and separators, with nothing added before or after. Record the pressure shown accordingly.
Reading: inHg 29.1
